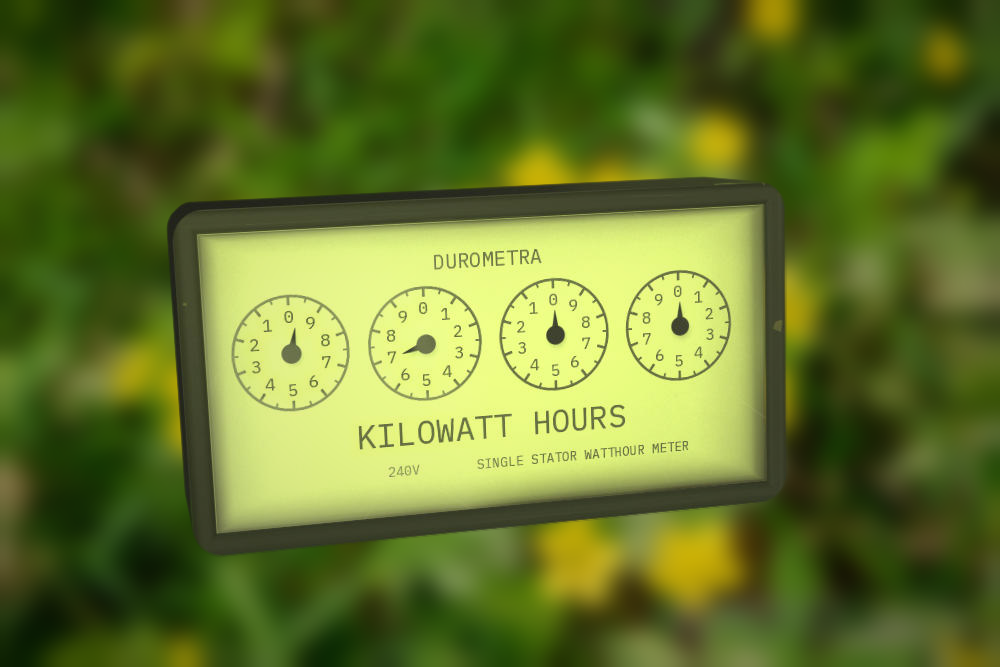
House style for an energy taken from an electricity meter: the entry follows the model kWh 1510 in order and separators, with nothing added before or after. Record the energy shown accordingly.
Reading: kWh 9700
